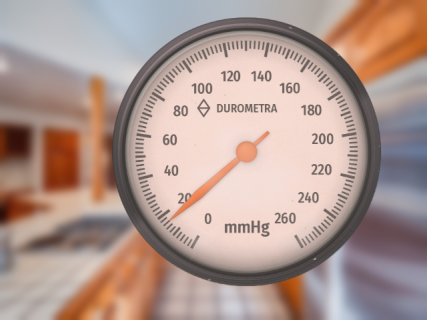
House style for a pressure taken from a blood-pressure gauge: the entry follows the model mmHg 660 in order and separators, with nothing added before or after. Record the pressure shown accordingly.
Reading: mmHg 16
